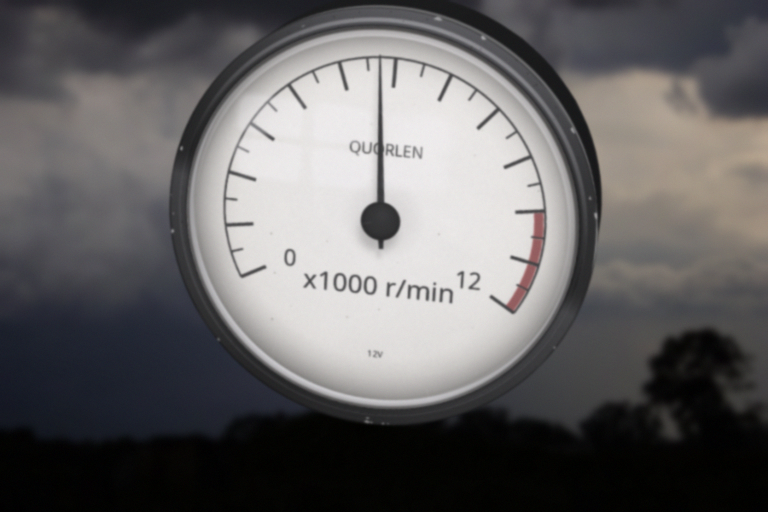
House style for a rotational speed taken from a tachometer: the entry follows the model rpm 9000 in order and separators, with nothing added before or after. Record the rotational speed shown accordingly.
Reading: rpm 5750
